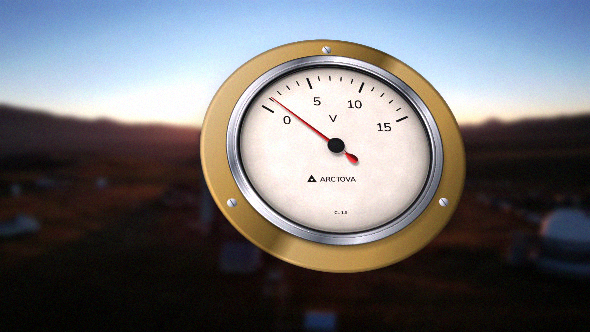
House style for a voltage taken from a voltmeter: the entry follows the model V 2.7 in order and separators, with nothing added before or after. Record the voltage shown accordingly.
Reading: V 1
